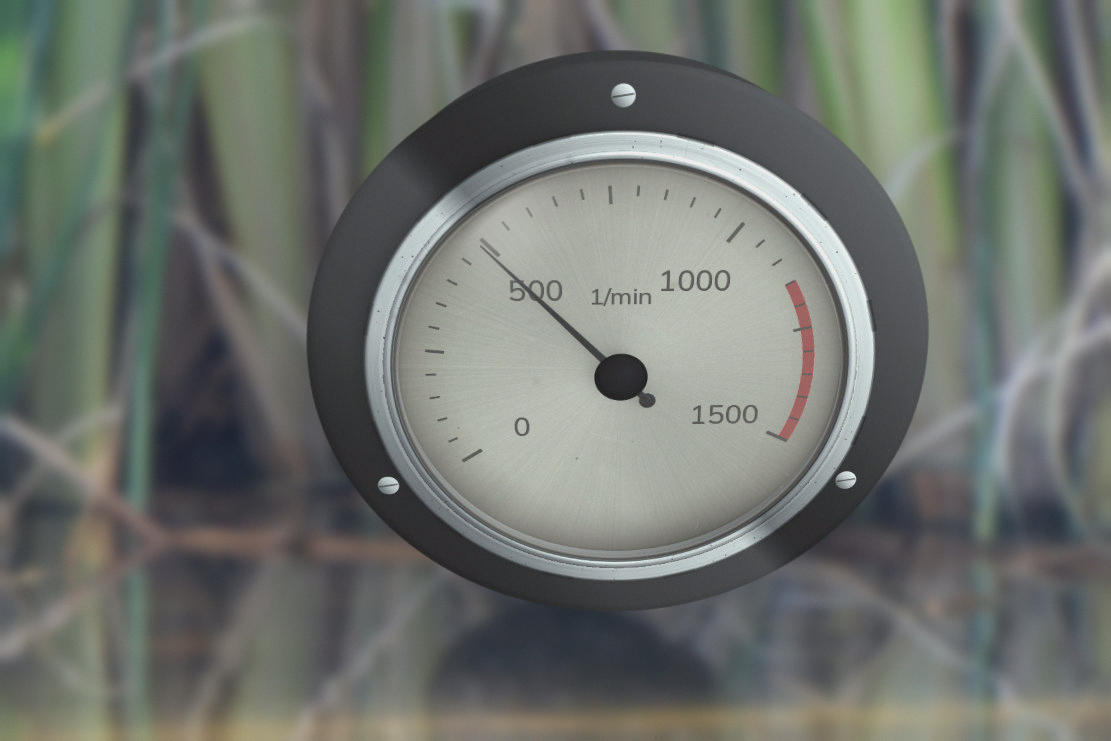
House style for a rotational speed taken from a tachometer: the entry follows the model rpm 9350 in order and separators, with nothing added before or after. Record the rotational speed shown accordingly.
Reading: rpm 500
